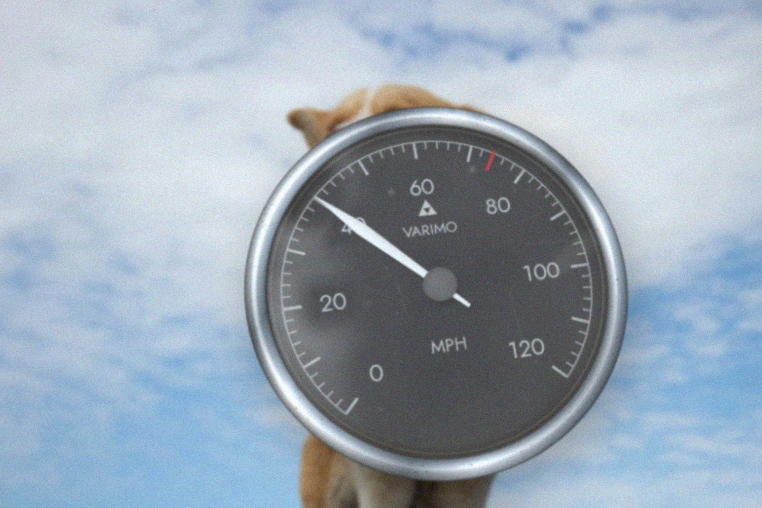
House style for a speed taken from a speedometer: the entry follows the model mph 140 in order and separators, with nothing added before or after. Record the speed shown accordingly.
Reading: mph 40
